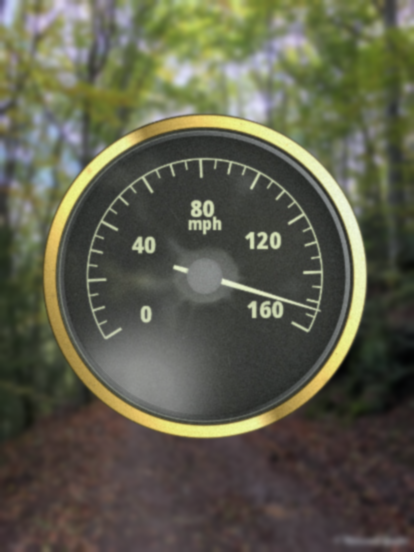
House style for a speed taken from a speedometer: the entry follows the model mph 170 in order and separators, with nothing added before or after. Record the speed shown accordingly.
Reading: mph 152.5
